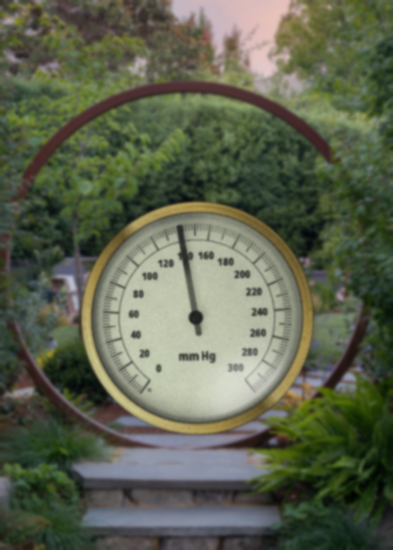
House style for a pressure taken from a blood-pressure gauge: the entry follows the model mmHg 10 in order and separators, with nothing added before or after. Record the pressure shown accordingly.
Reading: mmHg 140
